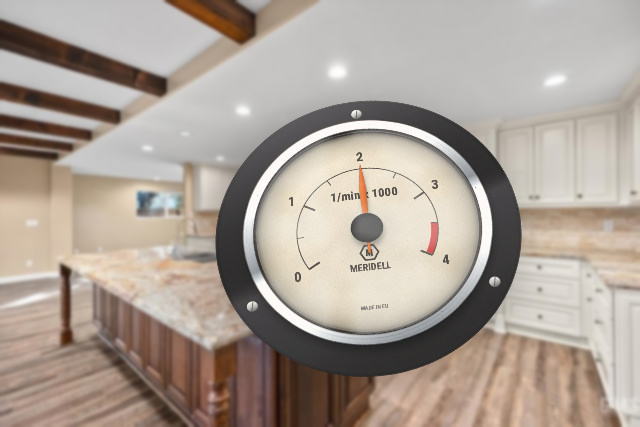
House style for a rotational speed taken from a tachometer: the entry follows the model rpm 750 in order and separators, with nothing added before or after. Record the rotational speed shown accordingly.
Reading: rpm 2000
